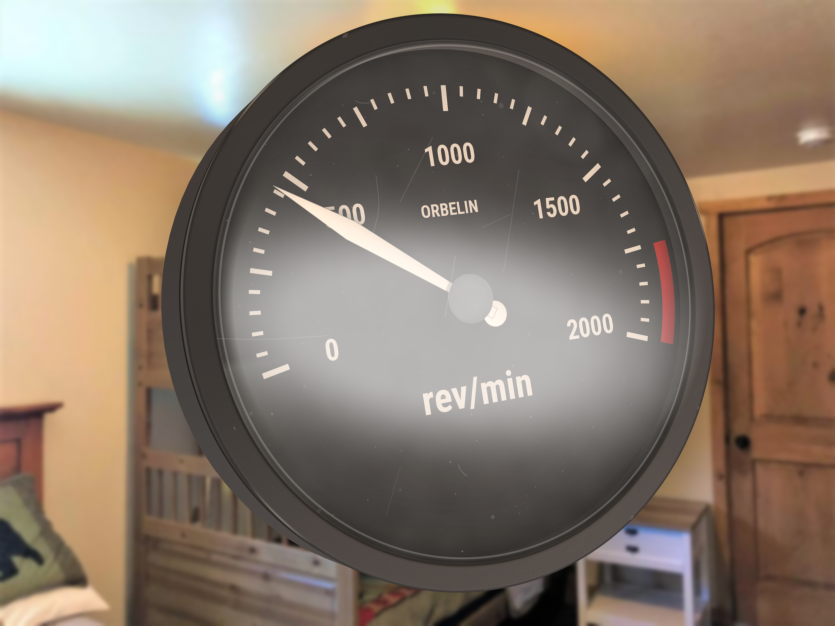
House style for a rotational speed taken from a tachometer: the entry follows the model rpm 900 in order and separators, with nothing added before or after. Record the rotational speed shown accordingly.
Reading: rpm 450
